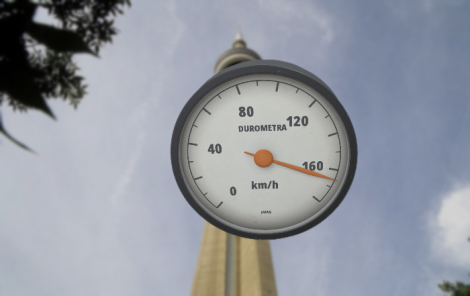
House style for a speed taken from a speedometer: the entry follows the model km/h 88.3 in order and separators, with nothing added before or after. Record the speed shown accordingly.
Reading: km/h 165
